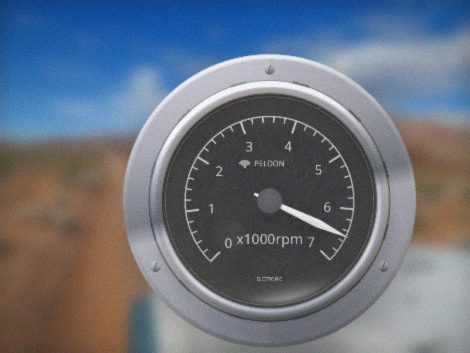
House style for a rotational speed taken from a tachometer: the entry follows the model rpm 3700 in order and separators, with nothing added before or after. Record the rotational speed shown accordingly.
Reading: rpm 6500
